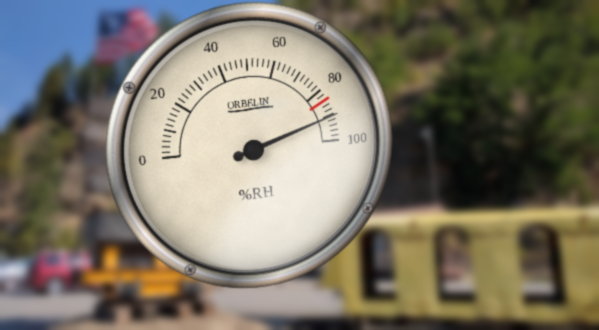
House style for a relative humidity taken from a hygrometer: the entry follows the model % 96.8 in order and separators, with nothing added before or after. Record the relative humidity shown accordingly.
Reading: % 90
